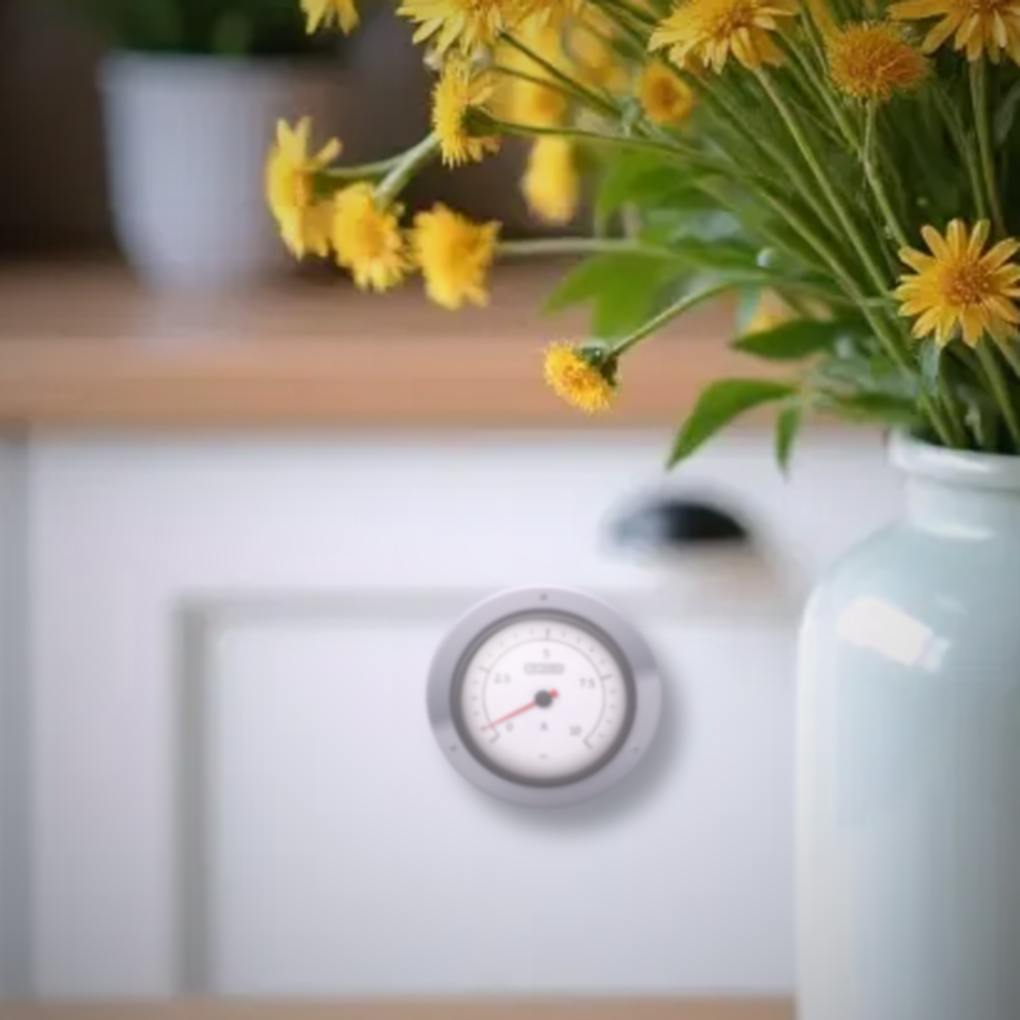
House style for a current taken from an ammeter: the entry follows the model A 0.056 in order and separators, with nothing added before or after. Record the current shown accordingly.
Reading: A 0.5
